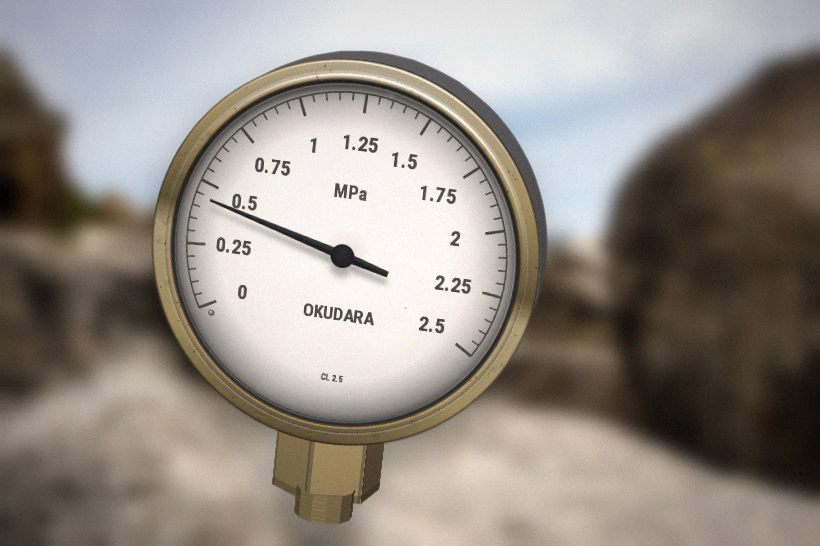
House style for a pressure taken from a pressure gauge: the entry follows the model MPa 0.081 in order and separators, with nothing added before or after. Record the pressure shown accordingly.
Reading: MPa 0.45
